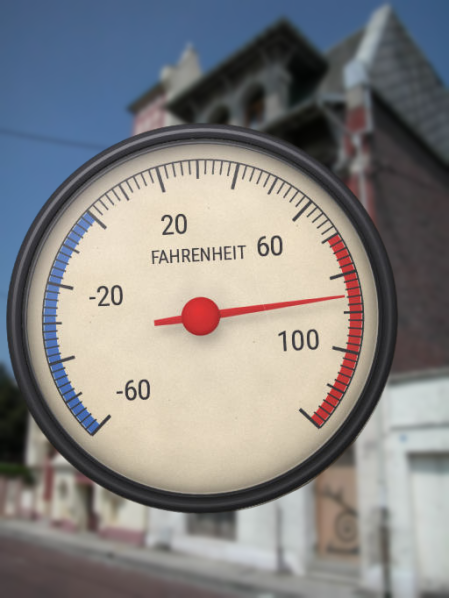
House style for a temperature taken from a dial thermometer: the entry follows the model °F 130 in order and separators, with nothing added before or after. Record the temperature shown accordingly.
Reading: °F 86
